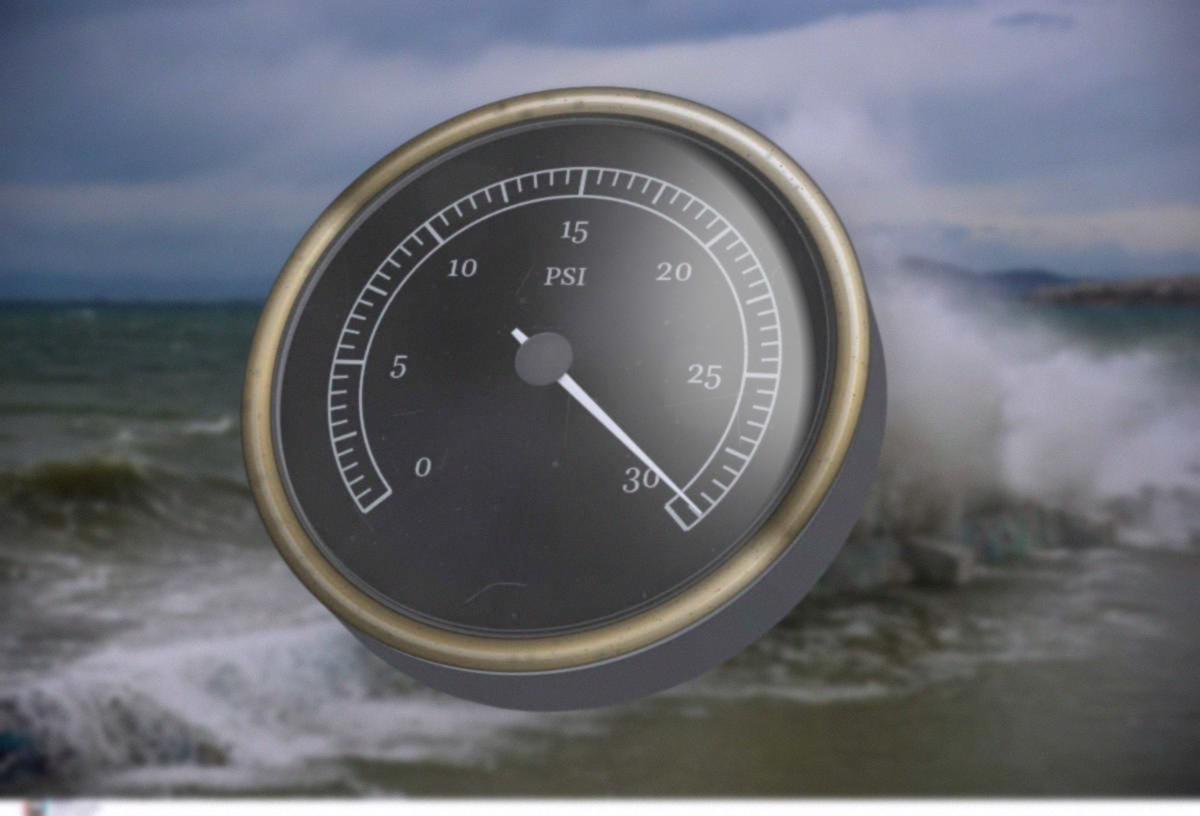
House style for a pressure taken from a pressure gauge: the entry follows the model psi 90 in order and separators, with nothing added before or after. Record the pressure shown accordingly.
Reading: psi 29.5
